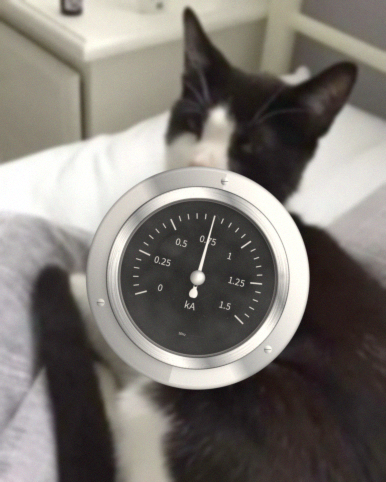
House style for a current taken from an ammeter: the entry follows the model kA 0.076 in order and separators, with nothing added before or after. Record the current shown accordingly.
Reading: kA 0.75
